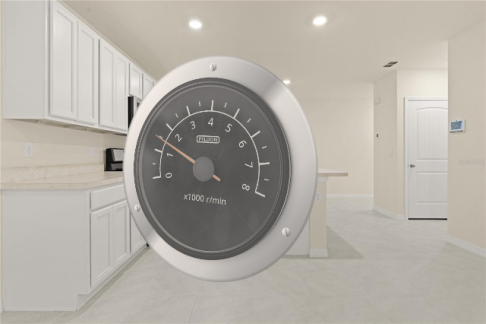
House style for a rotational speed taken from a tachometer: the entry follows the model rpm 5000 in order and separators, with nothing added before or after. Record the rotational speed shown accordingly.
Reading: rpm 1500
